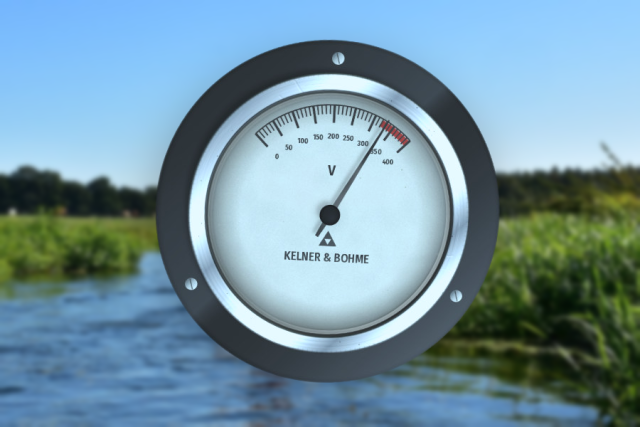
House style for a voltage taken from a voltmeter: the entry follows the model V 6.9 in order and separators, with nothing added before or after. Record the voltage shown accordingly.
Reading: V 330
